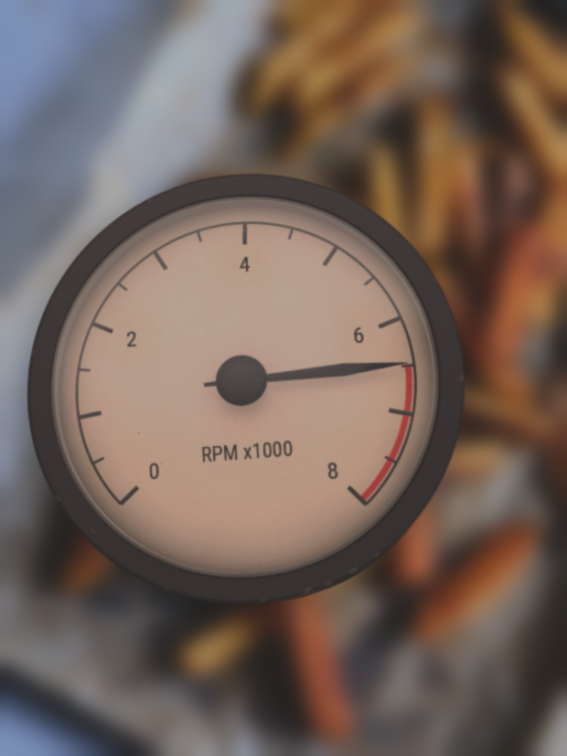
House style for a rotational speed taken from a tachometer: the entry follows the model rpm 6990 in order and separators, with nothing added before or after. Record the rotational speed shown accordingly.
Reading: rpm 6500
